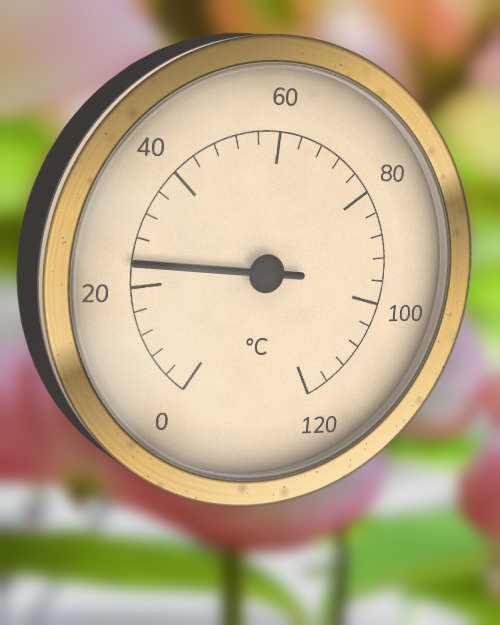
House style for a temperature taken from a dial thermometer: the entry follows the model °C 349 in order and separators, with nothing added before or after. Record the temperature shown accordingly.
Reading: °C 24
